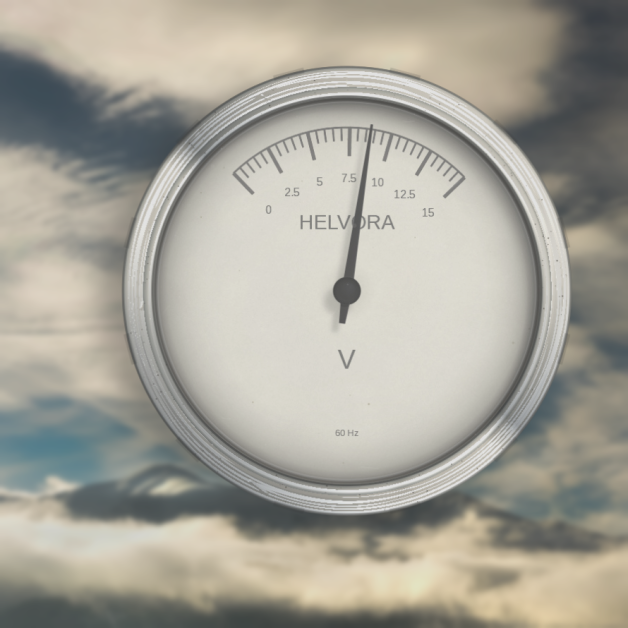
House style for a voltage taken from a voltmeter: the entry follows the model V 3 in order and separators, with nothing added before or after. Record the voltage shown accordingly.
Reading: V 8.75
